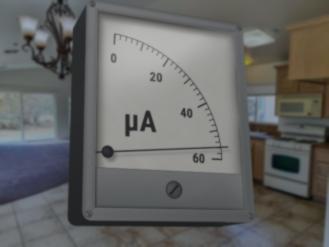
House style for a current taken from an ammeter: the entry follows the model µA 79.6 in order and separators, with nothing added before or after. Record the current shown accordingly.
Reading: µA 56
